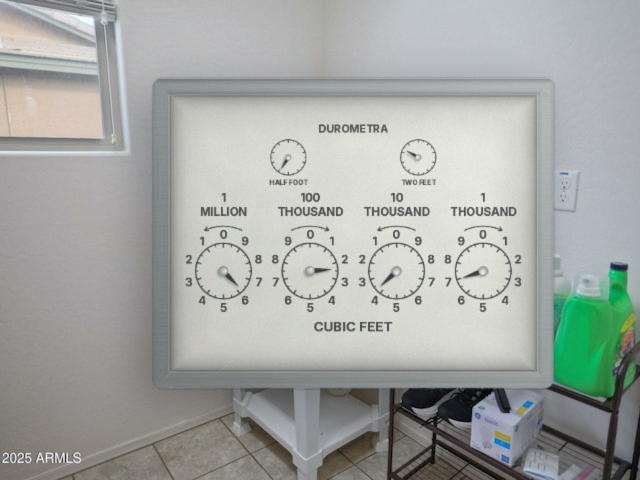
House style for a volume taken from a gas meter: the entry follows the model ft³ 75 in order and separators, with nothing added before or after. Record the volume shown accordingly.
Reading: ft³ 623700
